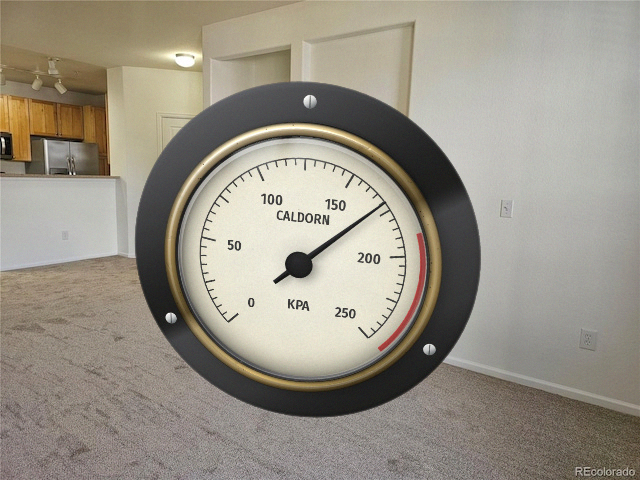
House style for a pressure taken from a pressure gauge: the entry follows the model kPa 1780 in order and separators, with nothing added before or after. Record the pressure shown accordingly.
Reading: kPa 170
